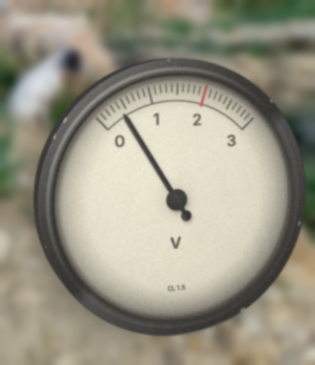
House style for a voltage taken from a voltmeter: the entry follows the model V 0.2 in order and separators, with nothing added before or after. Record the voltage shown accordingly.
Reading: V 0.4
